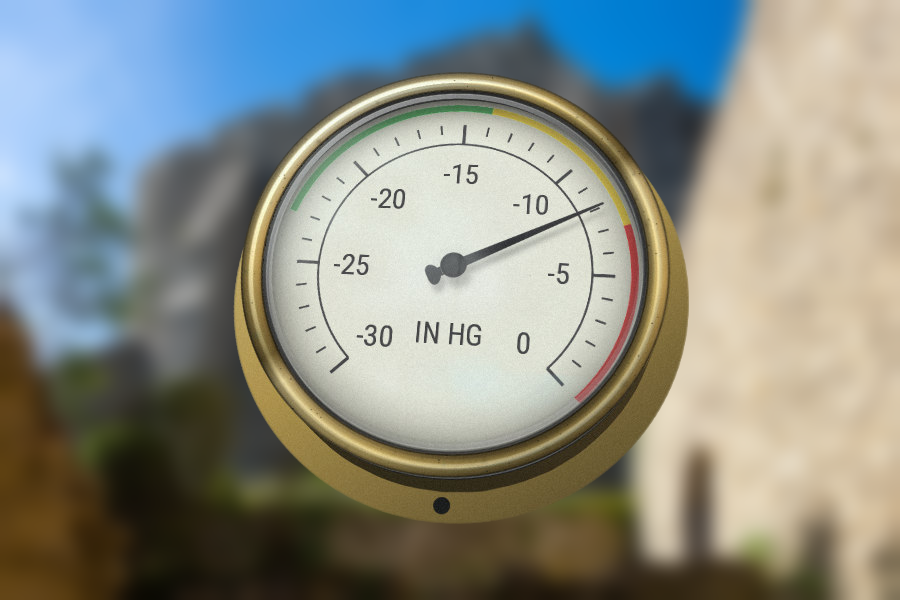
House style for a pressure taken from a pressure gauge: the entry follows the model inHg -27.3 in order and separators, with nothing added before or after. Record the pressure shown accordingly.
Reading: inHg -8
